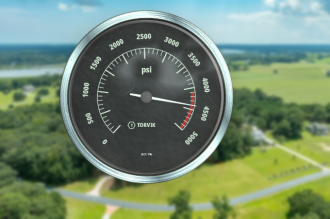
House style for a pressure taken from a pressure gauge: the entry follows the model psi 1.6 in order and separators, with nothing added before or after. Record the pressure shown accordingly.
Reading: psi 4400
